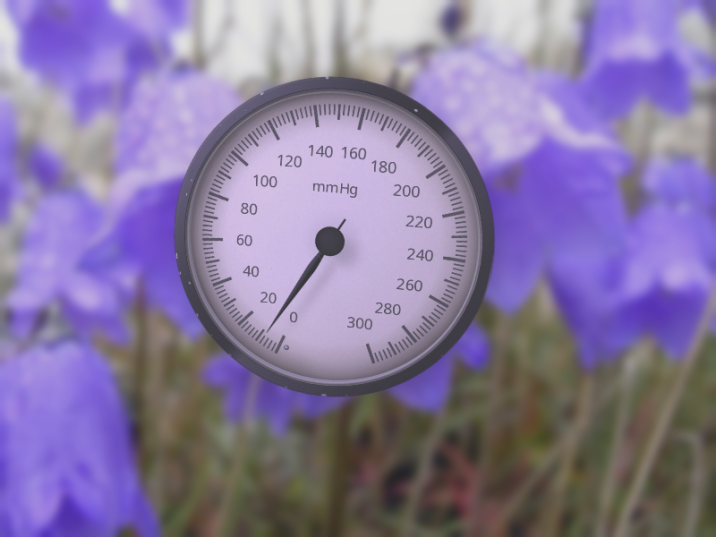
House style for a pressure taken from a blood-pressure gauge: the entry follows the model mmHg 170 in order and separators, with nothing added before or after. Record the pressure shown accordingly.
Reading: mmHg 8
